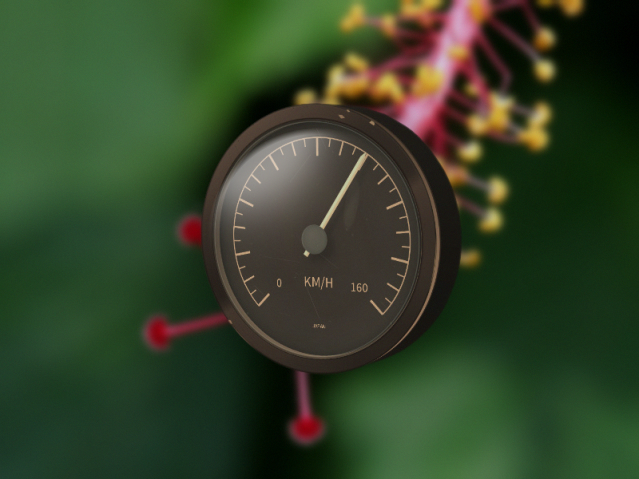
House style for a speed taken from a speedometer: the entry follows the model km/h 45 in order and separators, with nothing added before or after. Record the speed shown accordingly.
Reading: km/h 100
